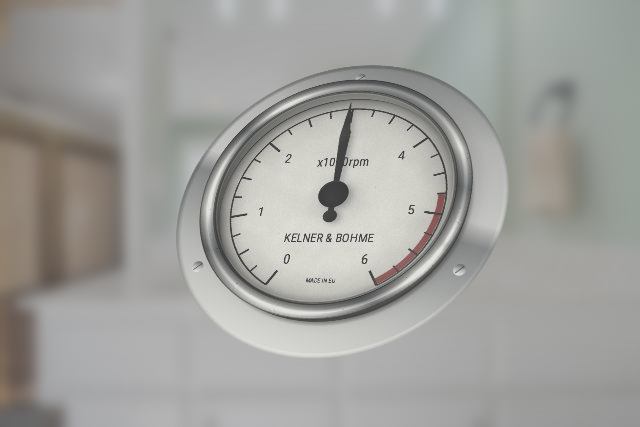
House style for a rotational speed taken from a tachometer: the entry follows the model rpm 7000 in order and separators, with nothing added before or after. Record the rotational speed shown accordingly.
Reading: rpm 3000
